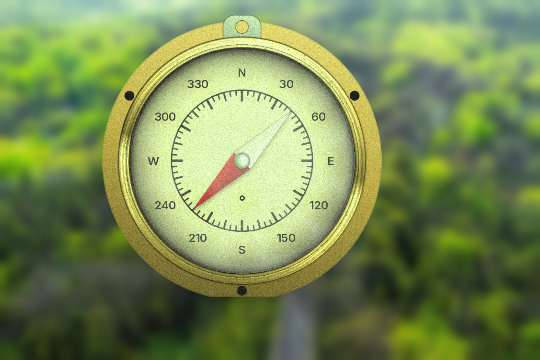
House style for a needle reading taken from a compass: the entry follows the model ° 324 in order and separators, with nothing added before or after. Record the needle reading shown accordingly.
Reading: ° 225
